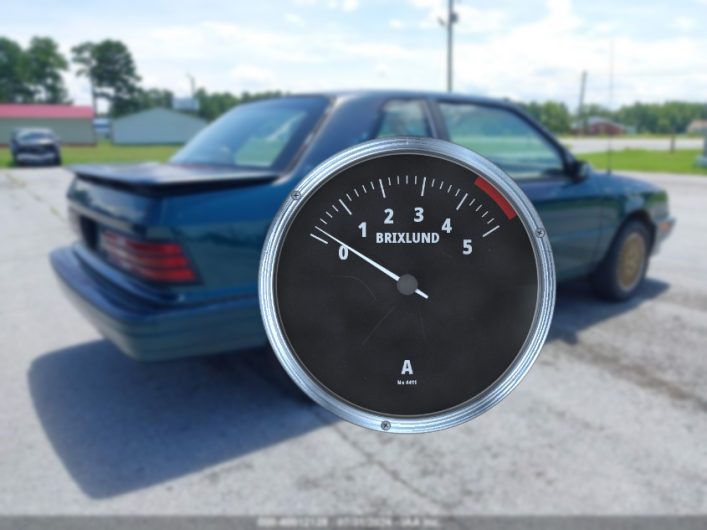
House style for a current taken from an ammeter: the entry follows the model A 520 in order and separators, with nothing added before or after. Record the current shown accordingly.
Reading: A 0.2
